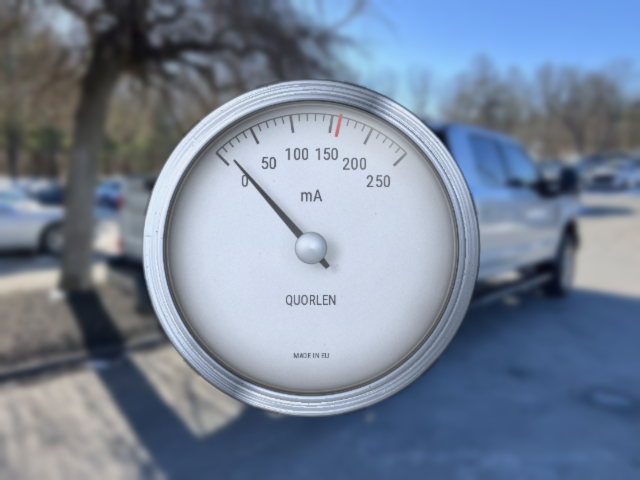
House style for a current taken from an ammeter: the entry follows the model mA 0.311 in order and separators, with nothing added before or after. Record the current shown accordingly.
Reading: mA 10
